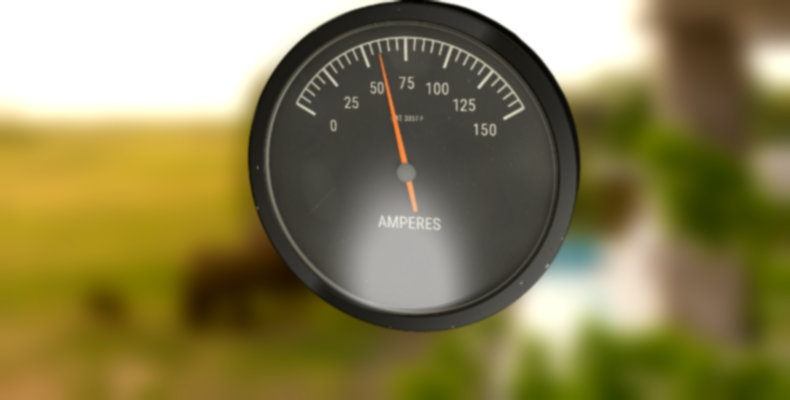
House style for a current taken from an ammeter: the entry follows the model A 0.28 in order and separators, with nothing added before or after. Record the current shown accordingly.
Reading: A 60
